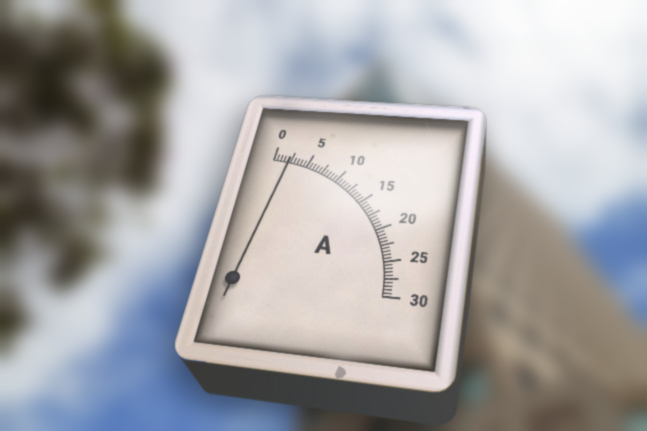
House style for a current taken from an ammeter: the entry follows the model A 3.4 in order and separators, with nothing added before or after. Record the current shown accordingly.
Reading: A 2.5
